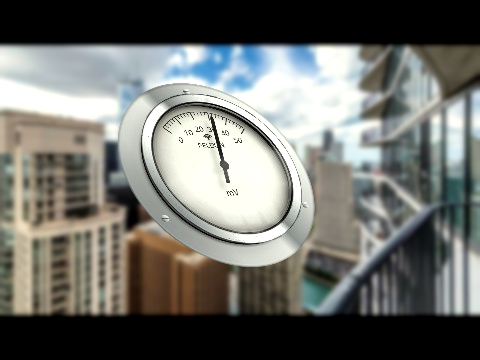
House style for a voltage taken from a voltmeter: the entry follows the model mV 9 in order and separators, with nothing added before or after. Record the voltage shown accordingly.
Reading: mV 30
